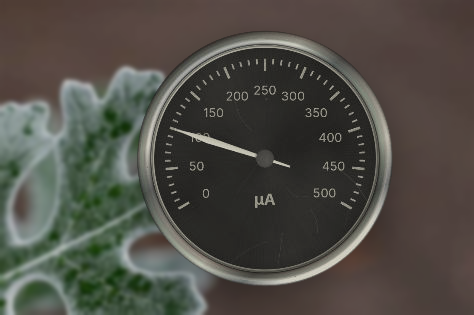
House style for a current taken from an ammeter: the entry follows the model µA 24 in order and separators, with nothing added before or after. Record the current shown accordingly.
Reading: µA 100
